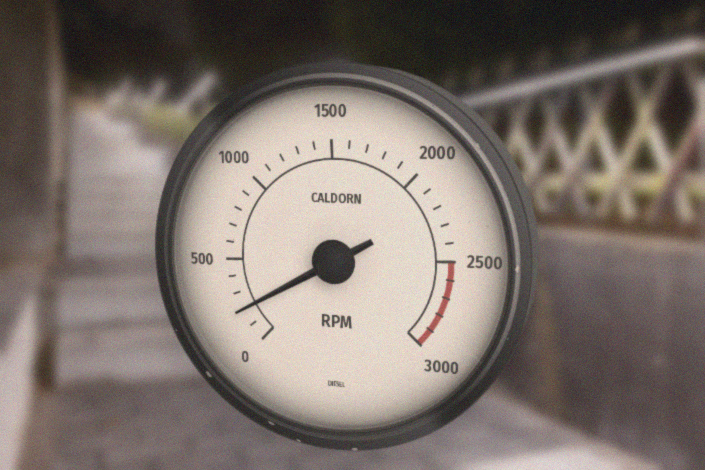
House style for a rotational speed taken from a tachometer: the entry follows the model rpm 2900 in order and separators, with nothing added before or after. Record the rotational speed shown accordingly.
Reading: rpm 200
